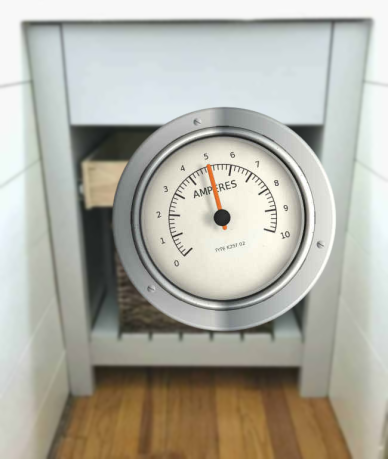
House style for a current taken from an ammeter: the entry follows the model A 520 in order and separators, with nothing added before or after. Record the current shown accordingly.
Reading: A 5
